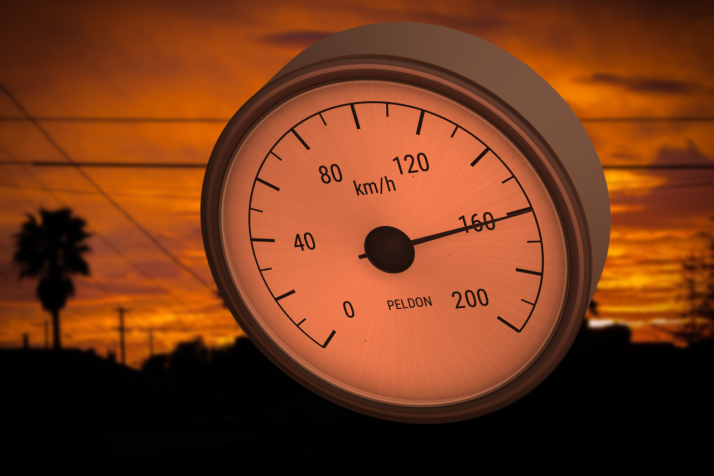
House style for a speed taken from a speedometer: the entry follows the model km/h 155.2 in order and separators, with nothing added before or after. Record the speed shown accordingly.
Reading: km/h 160
